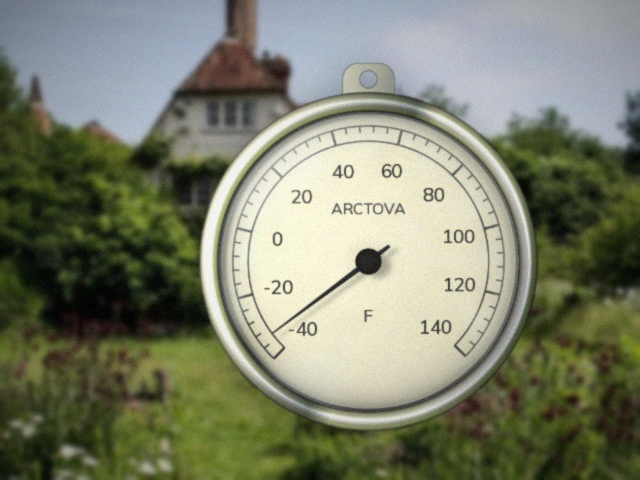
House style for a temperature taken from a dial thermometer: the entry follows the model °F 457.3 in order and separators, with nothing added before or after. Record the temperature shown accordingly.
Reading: °F -34
